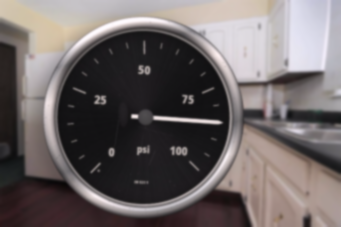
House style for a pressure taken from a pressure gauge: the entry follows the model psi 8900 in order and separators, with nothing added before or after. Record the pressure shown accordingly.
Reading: psi 85
